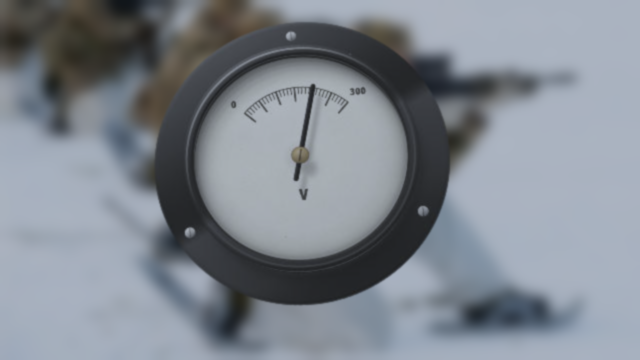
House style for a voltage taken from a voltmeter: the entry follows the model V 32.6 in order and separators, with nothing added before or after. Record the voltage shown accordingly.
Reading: V 200
